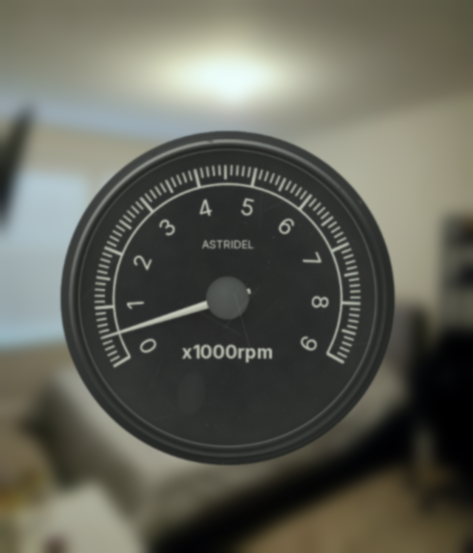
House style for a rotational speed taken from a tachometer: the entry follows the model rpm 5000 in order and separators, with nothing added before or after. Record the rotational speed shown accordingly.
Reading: rpm 500
